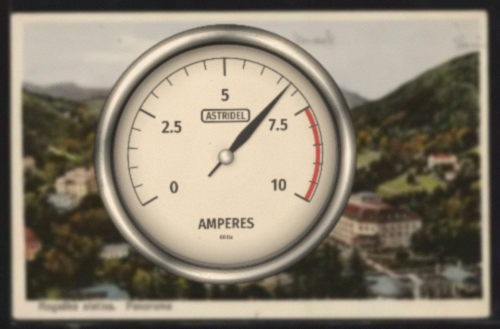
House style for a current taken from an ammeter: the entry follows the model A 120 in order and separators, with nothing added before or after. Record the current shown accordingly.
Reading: A 6.75
